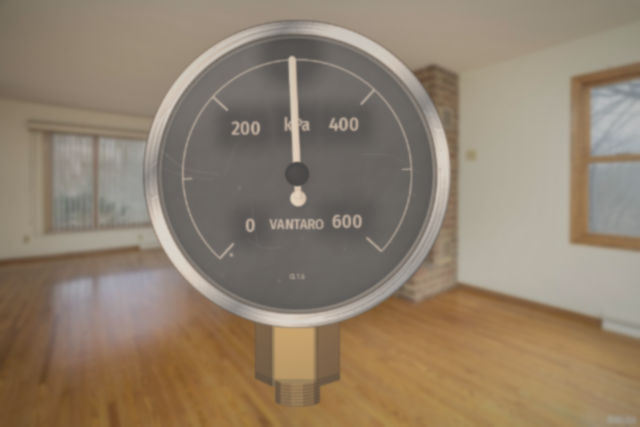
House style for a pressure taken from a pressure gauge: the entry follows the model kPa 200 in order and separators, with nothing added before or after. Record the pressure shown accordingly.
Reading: kPa 300
